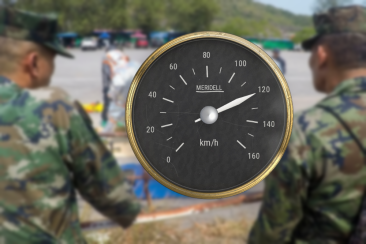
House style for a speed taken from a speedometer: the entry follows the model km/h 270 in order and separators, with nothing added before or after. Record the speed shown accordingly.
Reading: km/h 120
